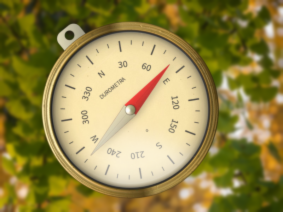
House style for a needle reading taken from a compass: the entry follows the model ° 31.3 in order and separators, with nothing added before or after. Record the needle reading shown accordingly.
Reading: ° 80
